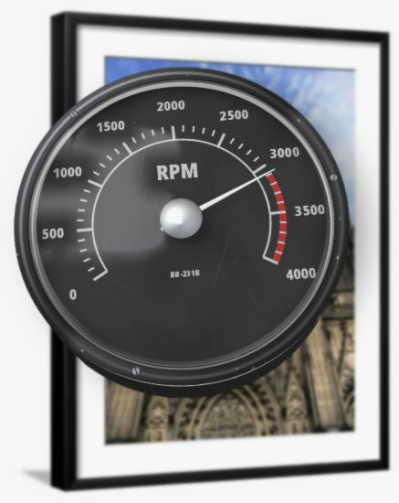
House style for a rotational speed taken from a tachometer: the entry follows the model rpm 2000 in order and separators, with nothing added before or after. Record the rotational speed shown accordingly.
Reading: rpm 3100
